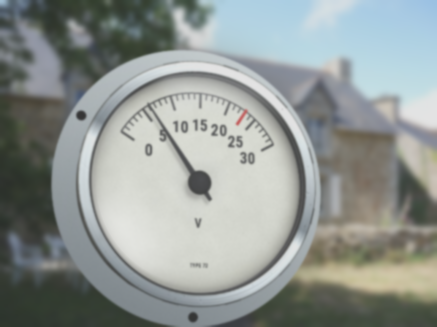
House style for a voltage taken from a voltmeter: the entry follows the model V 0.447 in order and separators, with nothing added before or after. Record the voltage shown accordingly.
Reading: V 6
